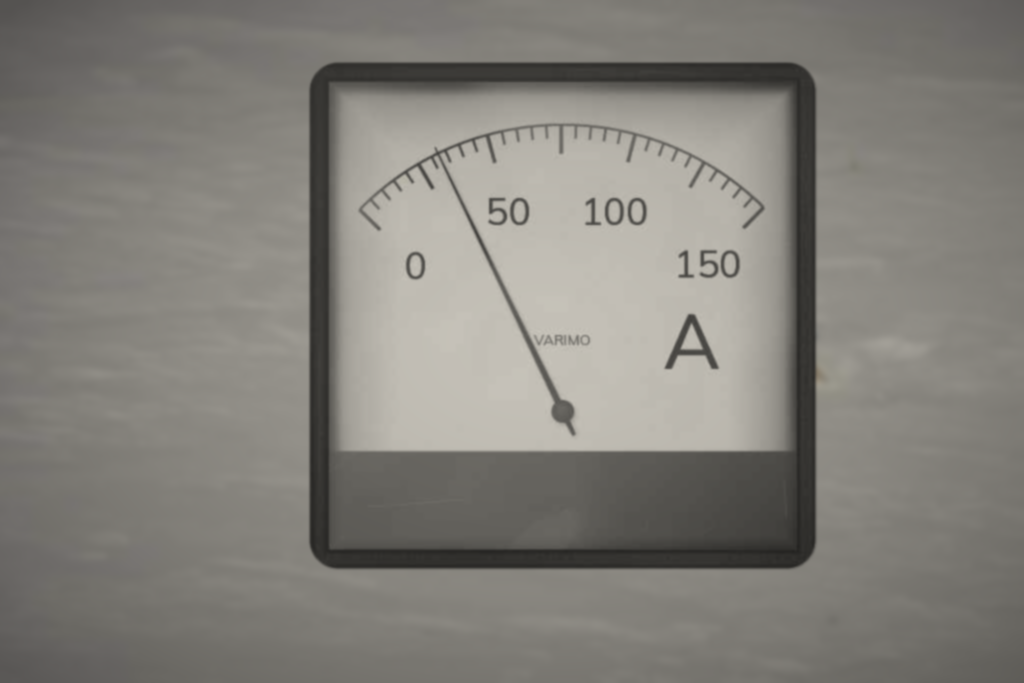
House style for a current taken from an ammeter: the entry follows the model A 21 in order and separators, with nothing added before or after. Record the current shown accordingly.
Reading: A 32.5
